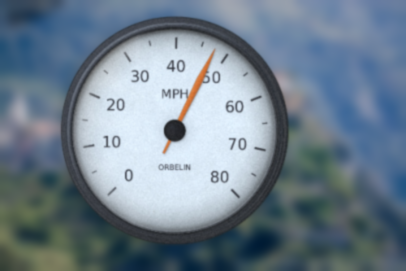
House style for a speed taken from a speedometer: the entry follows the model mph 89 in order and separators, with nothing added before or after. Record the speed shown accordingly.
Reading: mph 47.5
